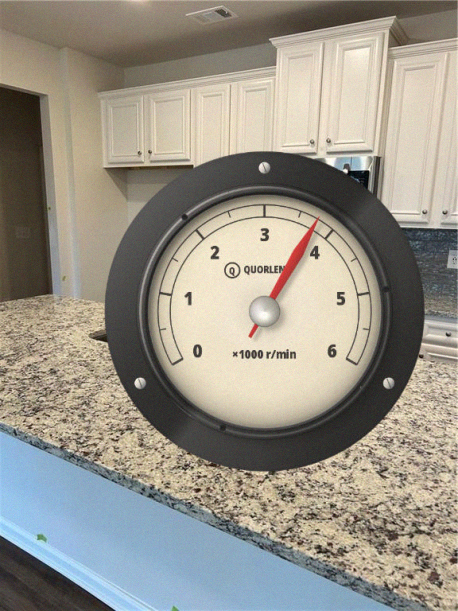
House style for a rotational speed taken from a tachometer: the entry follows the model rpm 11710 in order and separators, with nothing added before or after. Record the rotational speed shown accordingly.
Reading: rpm 3750
